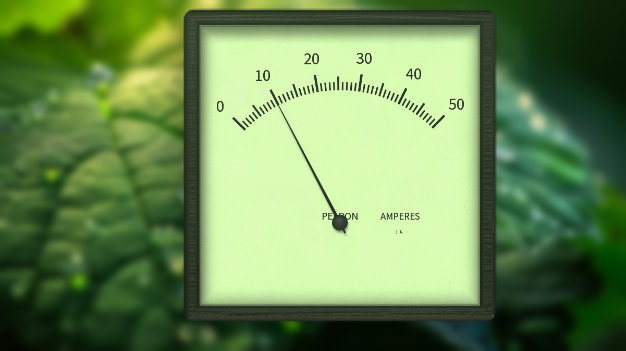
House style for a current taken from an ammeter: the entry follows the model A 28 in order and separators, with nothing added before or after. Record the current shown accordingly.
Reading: A 10
